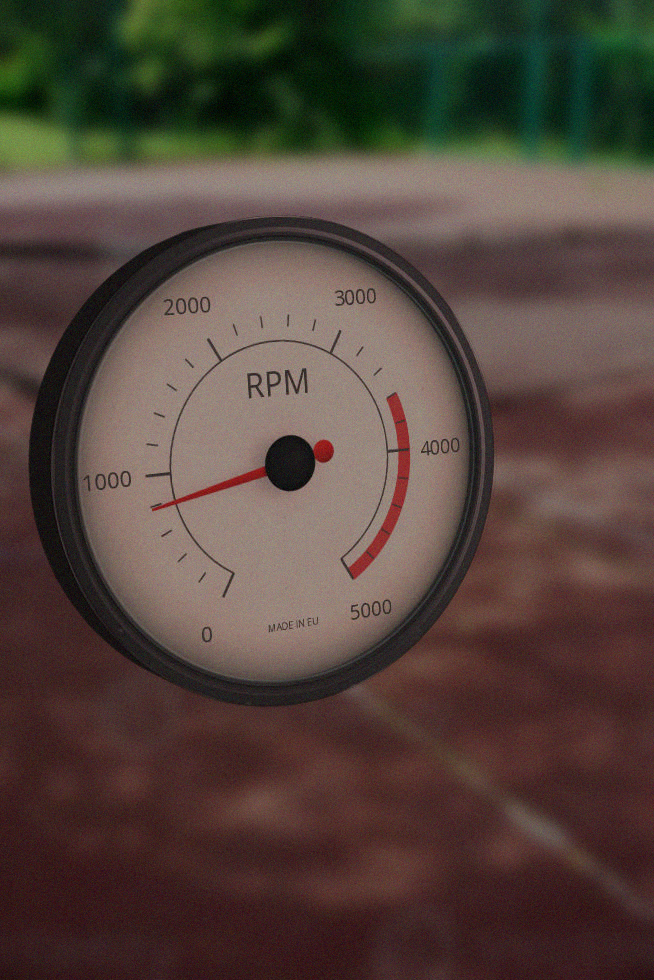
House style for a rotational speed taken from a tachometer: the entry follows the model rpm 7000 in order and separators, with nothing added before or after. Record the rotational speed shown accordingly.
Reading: rpm 800
